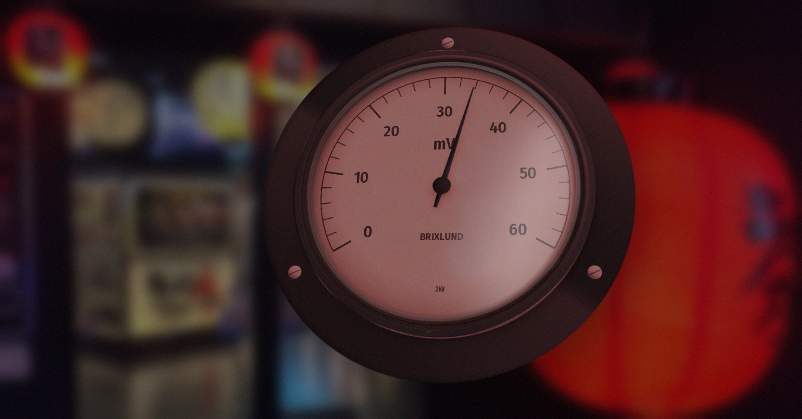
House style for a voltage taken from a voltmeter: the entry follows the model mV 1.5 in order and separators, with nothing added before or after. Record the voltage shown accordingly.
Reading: mV 34
